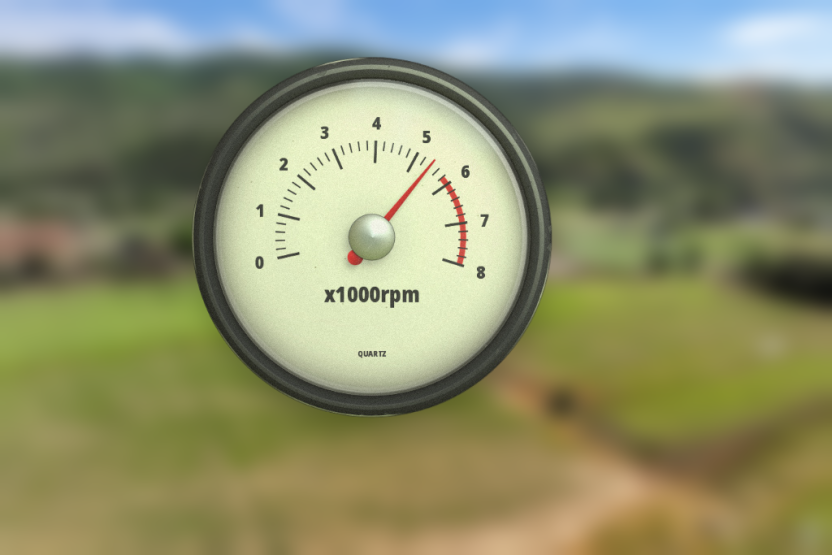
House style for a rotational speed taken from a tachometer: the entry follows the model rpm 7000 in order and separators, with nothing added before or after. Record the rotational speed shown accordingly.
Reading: rpm 5400
